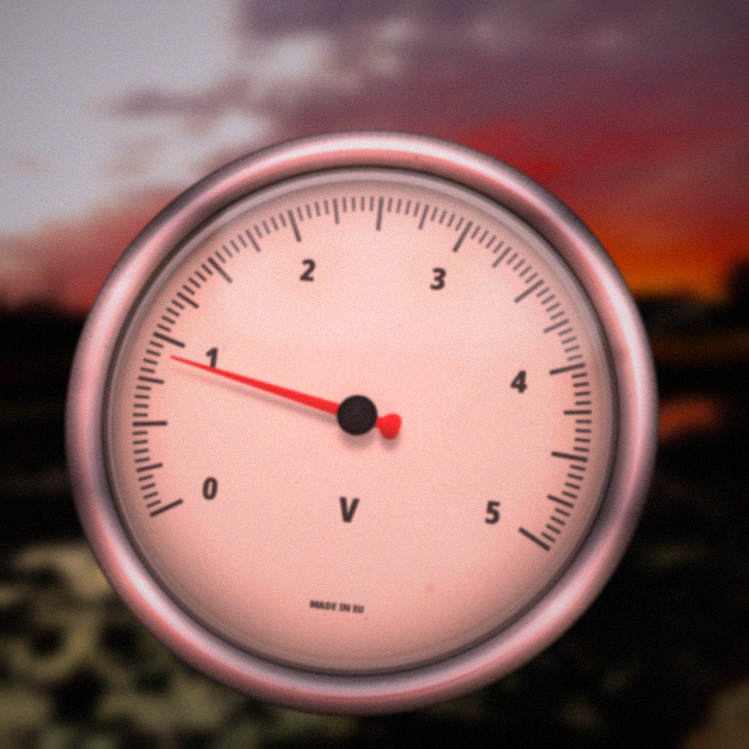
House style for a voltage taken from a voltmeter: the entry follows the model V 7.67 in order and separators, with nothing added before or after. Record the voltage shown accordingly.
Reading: V 0.9
